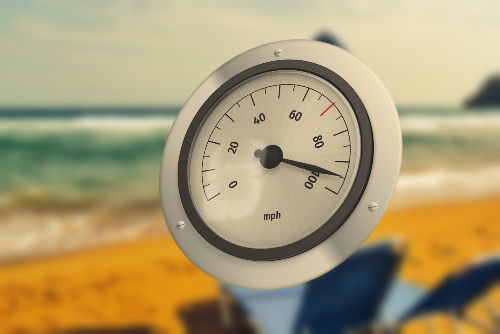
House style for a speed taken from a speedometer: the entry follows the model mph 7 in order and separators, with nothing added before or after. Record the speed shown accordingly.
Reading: mph 95
